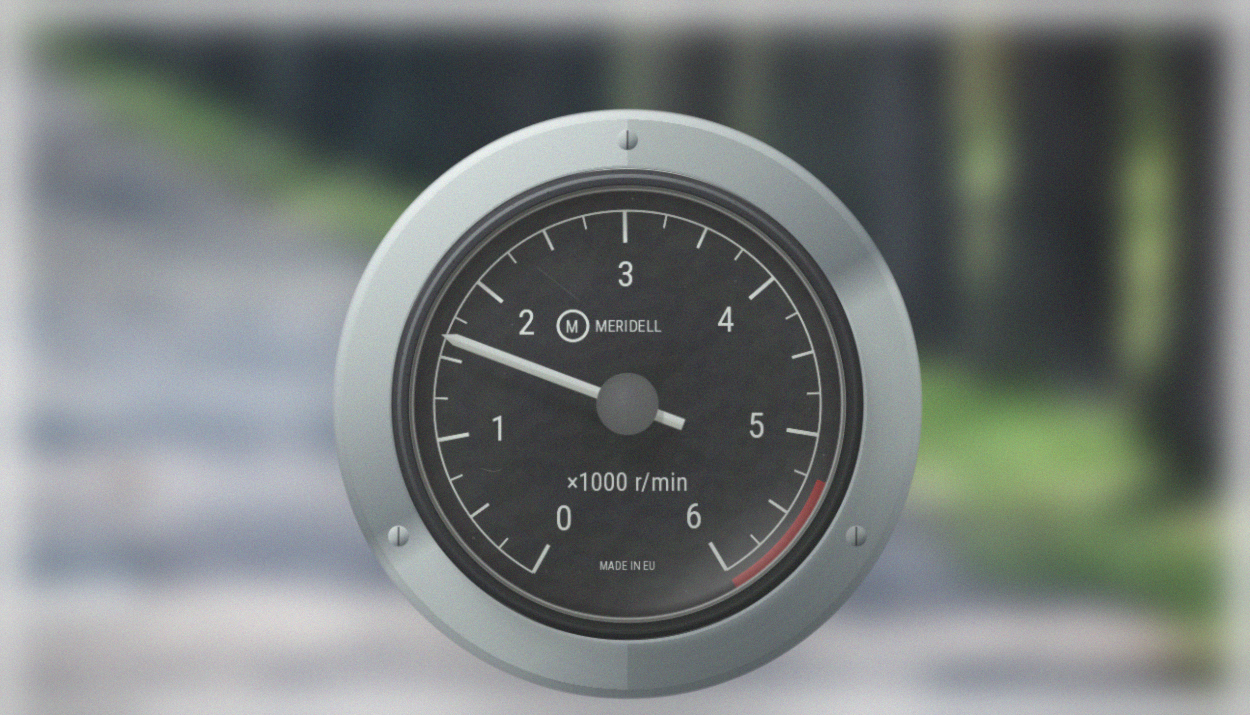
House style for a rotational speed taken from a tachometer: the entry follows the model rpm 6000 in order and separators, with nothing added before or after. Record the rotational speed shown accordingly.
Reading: rpm 1625
